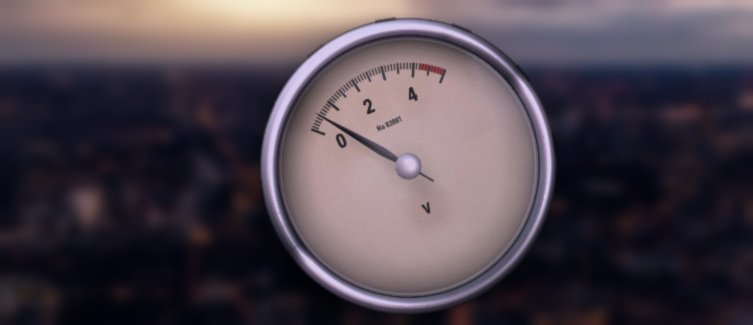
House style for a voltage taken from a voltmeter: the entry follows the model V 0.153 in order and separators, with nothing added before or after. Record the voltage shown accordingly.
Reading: V 0.5
